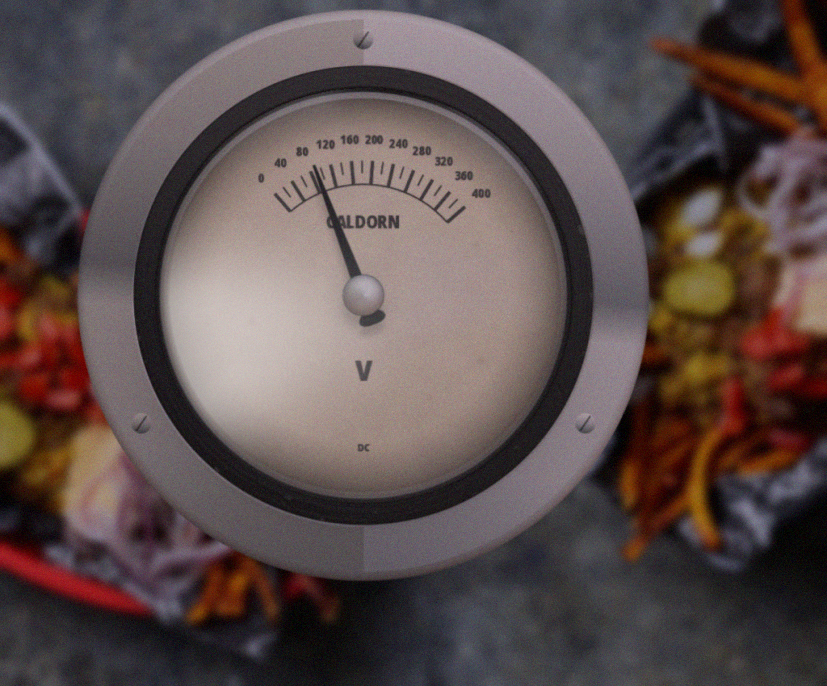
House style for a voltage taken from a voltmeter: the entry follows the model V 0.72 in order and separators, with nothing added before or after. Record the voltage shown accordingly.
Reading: V 90
